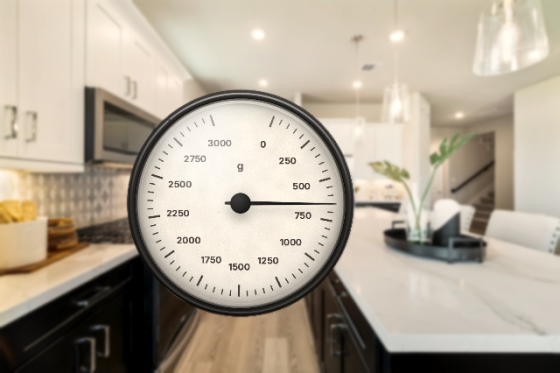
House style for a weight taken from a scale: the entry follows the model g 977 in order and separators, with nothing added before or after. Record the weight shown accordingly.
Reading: g 650
